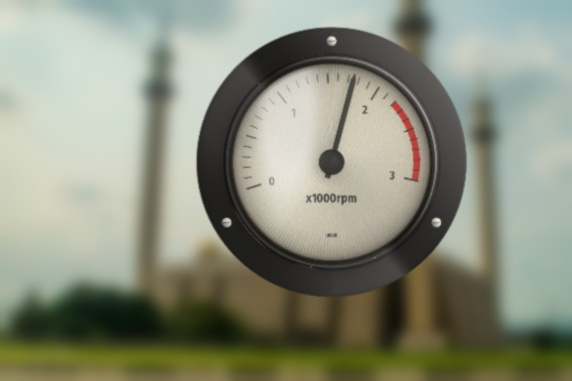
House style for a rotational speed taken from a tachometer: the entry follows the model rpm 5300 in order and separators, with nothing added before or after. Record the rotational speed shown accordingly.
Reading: rpm 1750
